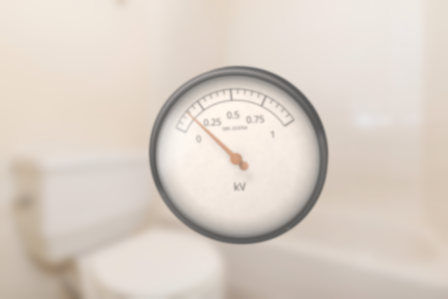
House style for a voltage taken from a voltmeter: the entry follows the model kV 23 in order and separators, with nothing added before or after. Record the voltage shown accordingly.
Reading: kV 0.15
